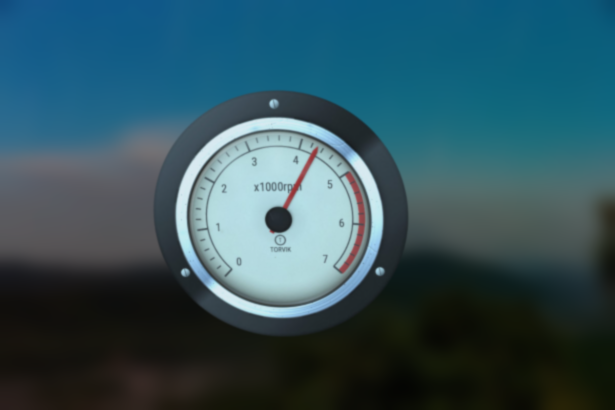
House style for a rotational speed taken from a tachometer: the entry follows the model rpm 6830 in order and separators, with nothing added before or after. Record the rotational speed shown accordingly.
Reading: rpm 4300
